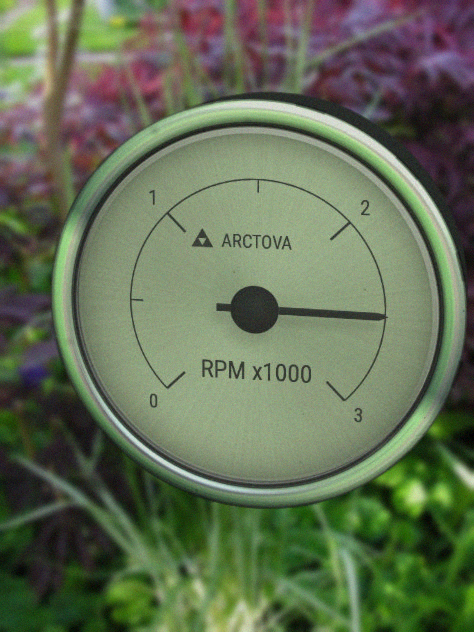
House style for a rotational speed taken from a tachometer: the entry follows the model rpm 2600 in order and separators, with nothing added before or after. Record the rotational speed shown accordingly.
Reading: rpm 2500
